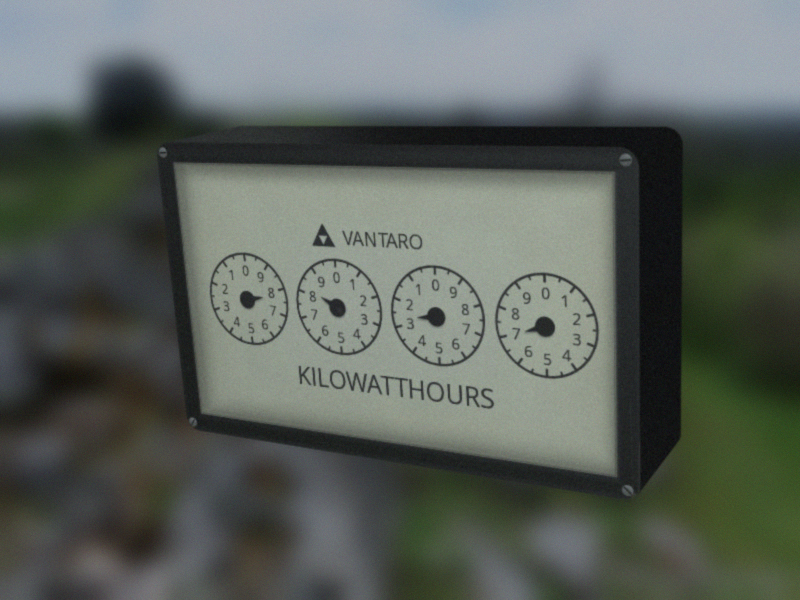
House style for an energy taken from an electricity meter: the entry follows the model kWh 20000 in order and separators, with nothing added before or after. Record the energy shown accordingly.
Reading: kWh 7827
